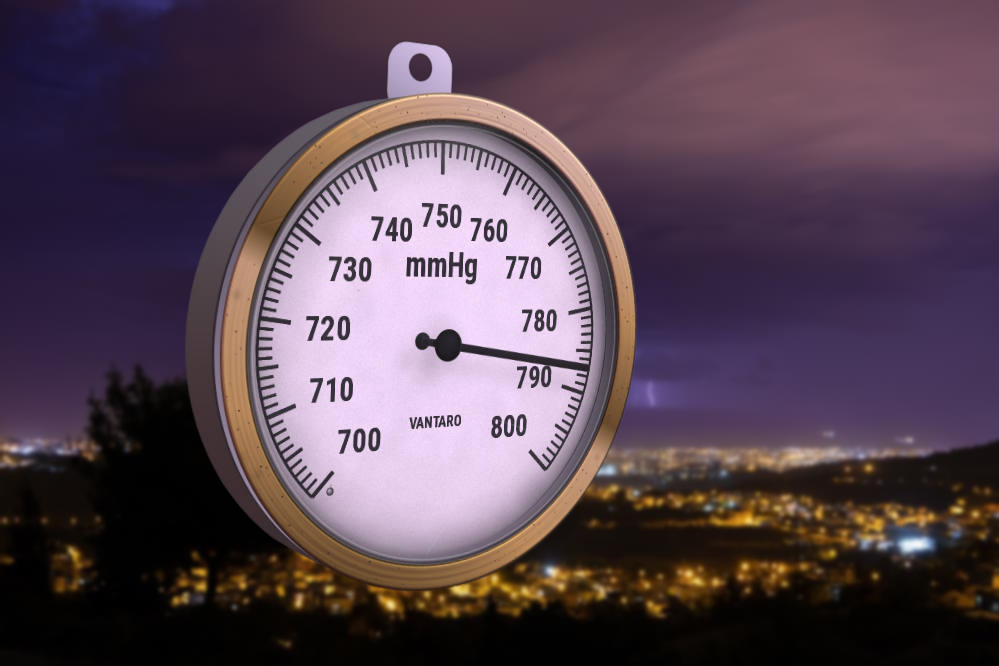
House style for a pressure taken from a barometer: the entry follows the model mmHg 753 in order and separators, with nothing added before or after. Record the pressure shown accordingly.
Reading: mmHg 787
